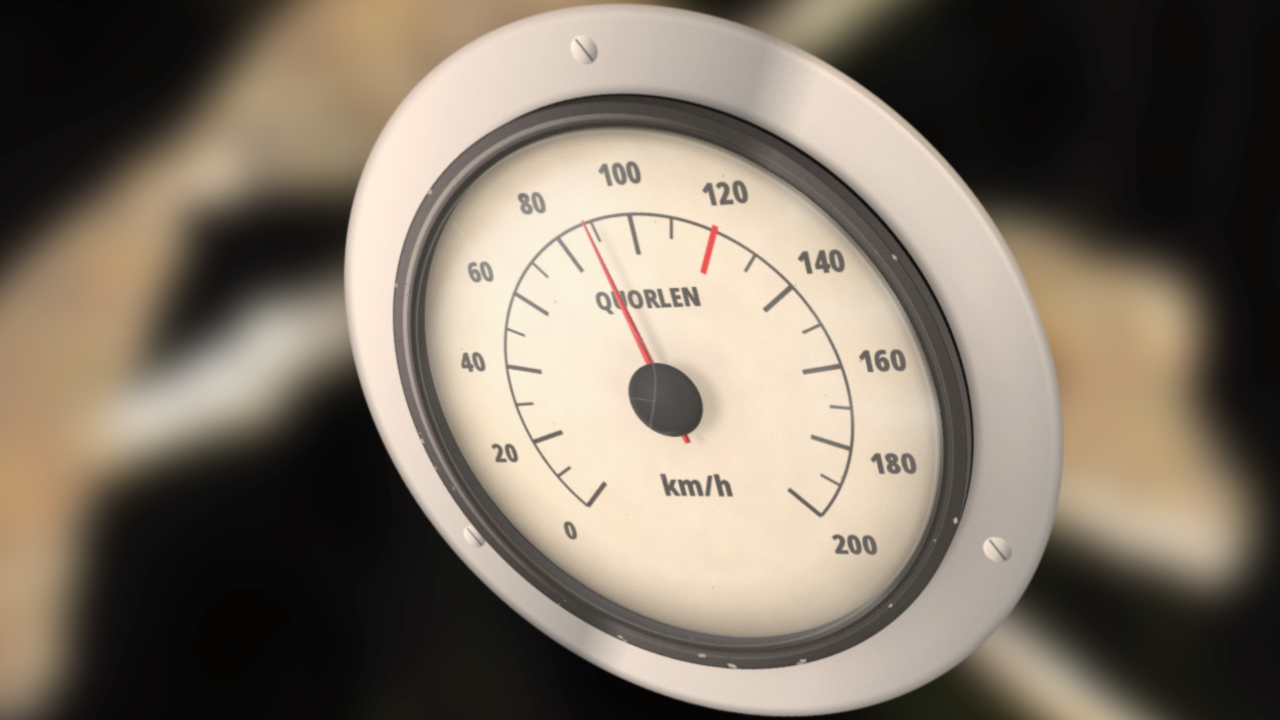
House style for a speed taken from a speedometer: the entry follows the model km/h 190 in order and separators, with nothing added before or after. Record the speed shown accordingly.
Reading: km/h 90
